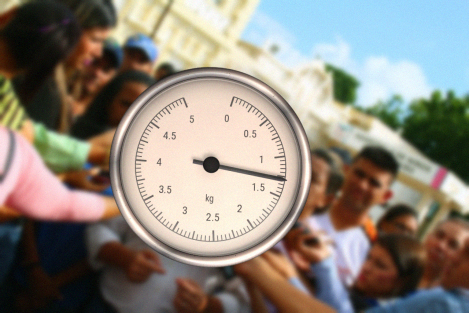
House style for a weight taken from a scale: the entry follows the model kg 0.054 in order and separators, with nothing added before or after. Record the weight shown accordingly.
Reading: kg 1.3
